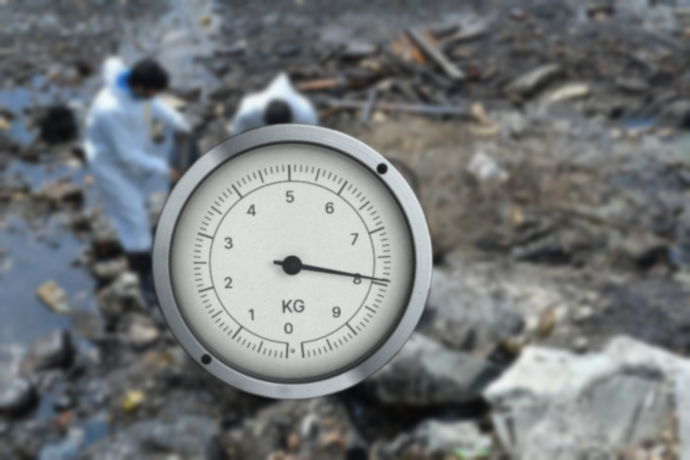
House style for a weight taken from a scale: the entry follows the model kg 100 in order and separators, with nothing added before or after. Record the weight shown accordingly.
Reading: kg 7.9
